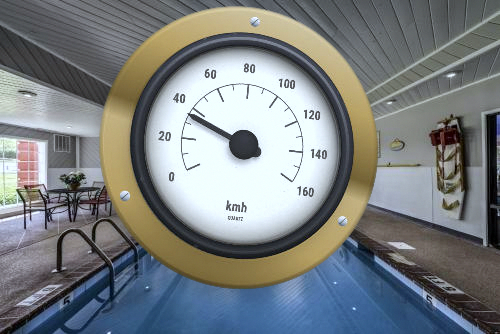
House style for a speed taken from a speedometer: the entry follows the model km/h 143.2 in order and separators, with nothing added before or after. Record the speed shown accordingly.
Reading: km/h 35
